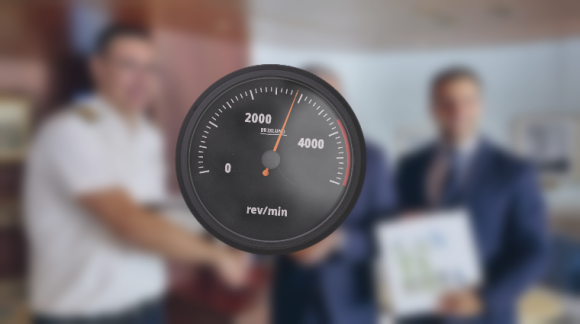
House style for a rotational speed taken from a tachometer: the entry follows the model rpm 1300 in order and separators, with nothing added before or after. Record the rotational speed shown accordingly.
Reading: rpm 2900
